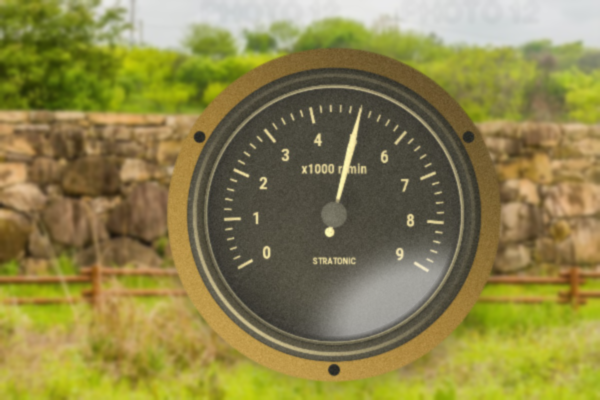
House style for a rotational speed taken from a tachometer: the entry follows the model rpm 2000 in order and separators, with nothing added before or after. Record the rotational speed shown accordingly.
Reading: rpm 5000
